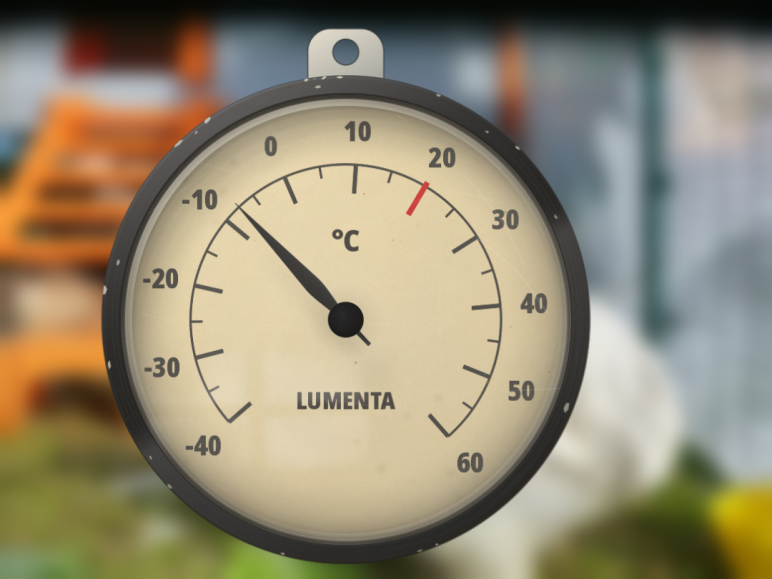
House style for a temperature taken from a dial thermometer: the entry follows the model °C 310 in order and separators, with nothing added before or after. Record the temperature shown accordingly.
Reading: °C -7.5
